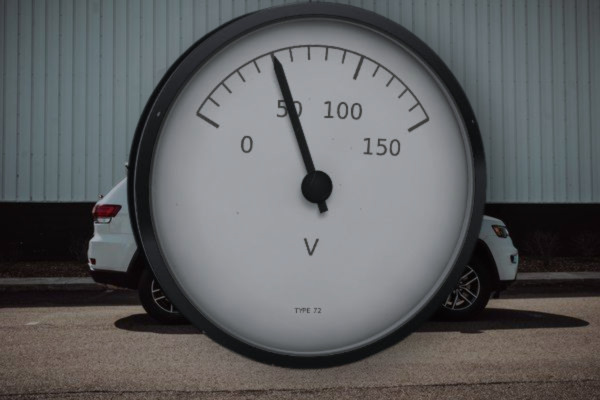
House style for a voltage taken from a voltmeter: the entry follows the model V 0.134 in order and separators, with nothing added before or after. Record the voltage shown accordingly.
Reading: V 50
